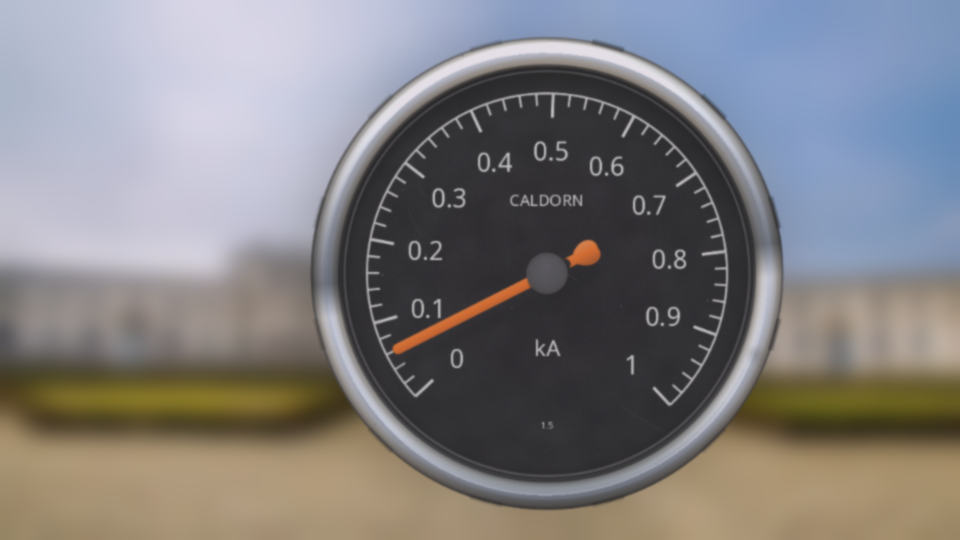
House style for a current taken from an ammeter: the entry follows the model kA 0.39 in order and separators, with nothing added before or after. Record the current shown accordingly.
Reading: kA 0.06
